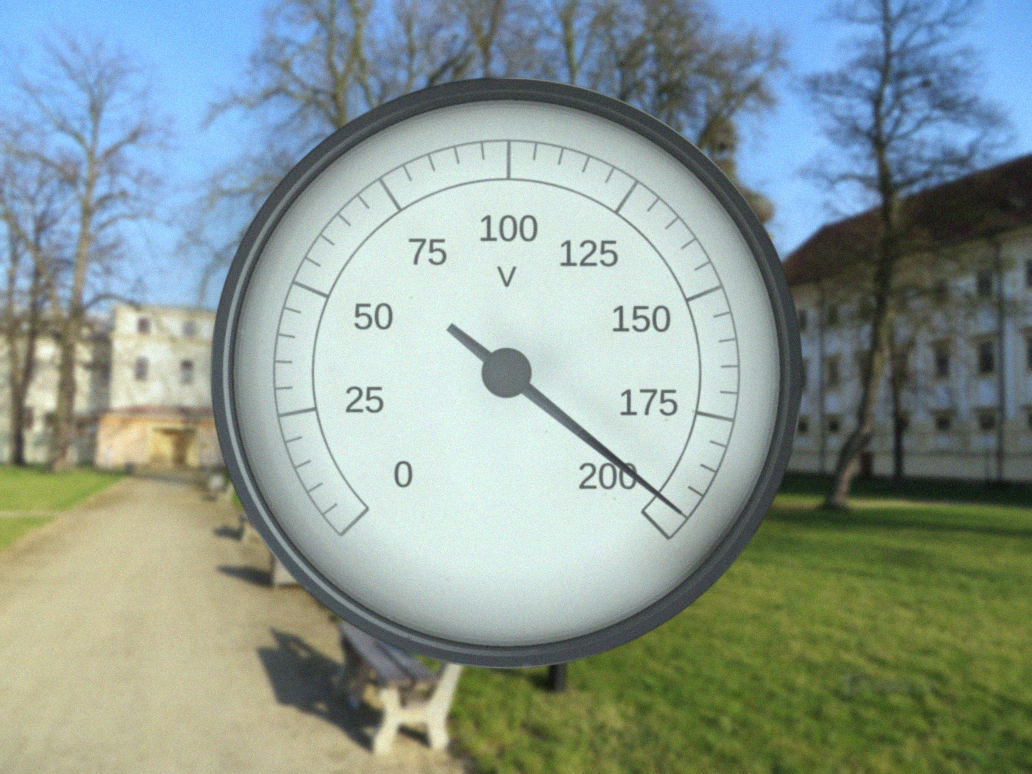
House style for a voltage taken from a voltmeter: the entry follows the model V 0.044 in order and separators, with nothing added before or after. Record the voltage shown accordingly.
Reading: V 195
